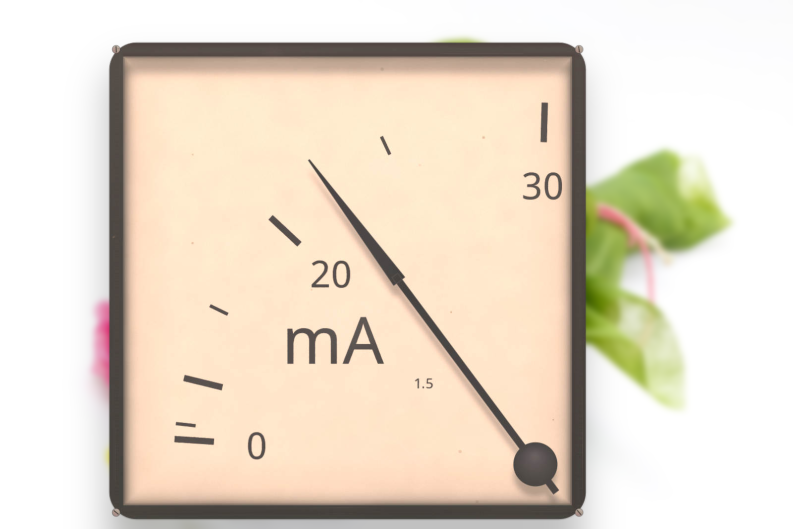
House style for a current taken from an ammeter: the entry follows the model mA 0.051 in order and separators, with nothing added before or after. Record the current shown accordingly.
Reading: mA 22.5
